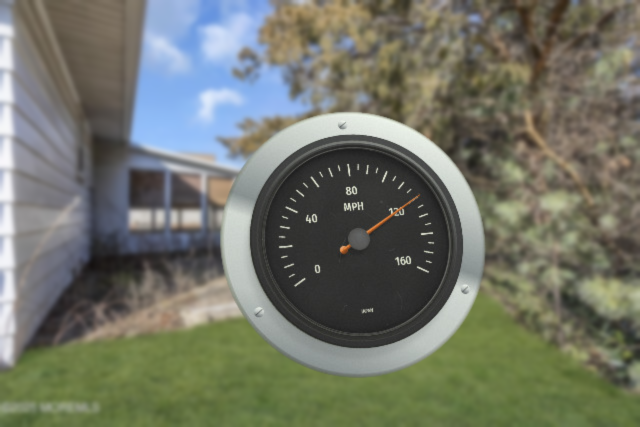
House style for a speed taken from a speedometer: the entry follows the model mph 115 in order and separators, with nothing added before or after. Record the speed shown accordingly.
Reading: mph 120
